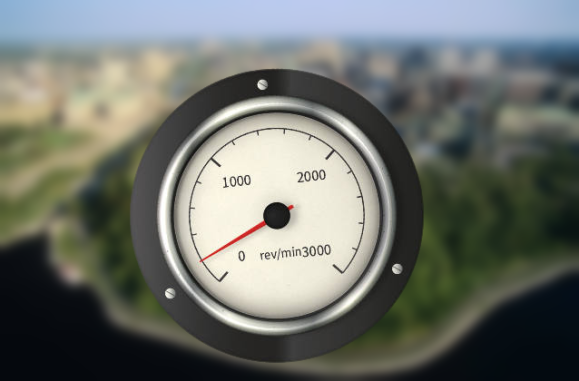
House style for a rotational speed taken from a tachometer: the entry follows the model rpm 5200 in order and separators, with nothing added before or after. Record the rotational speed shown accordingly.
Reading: rpm 200
